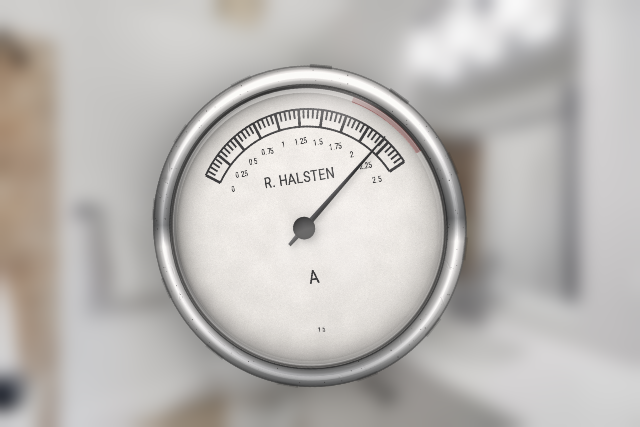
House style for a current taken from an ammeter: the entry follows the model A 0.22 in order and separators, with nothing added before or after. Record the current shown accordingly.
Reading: A 2.2
